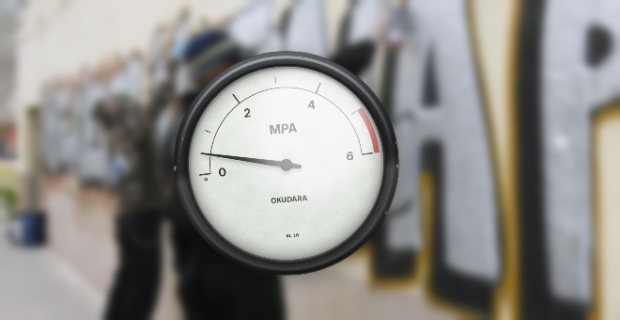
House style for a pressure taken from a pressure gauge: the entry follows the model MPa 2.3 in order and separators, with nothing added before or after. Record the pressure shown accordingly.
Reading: MPa 0.5
